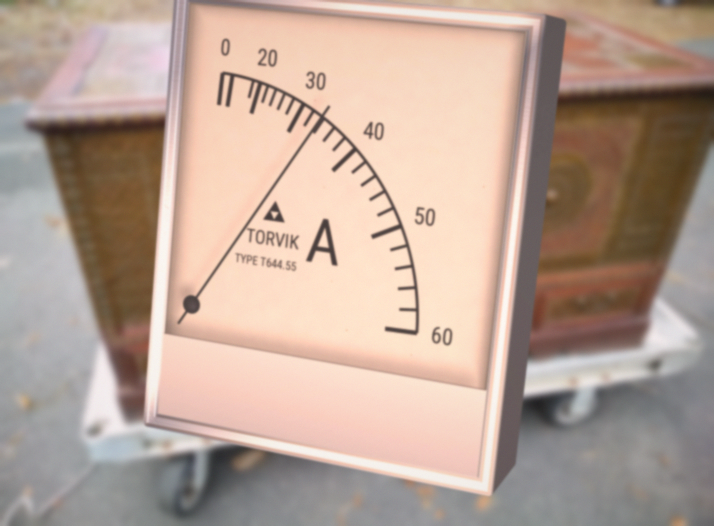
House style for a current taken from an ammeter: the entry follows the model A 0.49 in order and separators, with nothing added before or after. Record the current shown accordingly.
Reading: A 34
